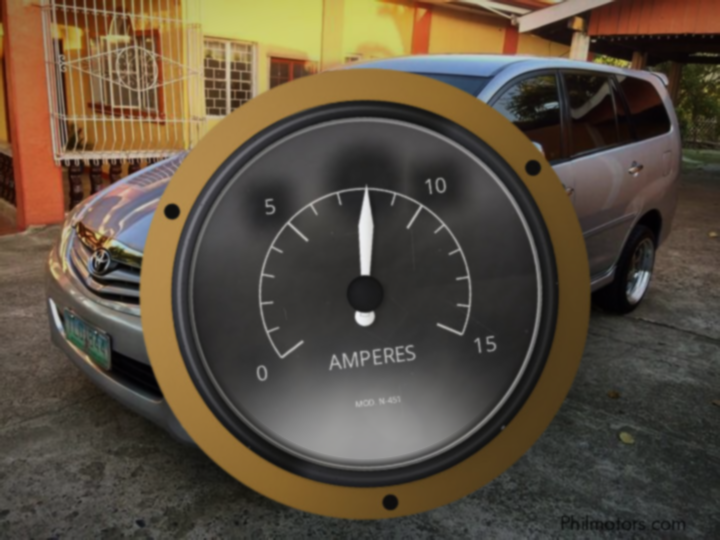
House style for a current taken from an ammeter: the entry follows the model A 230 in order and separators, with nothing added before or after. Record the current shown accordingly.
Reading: A 8
